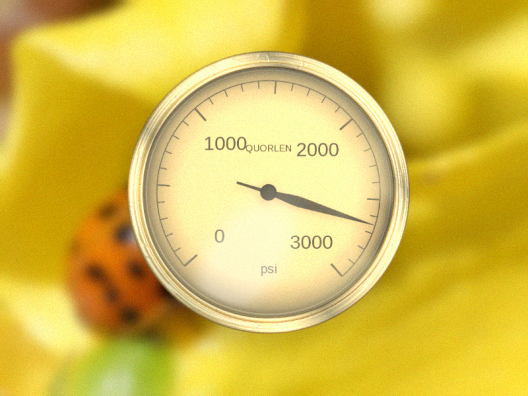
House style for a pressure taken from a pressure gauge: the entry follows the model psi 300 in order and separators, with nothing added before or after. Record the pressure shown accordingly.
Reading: psi 2650
